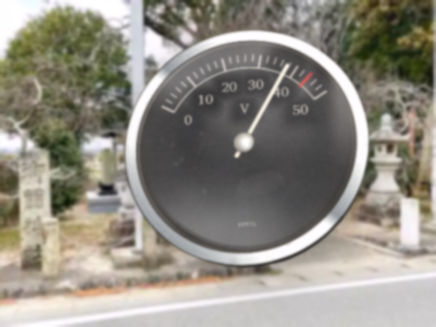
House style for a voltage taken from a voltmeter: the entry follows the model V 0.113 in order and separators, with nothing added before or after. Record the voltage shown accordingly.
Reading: V 38
